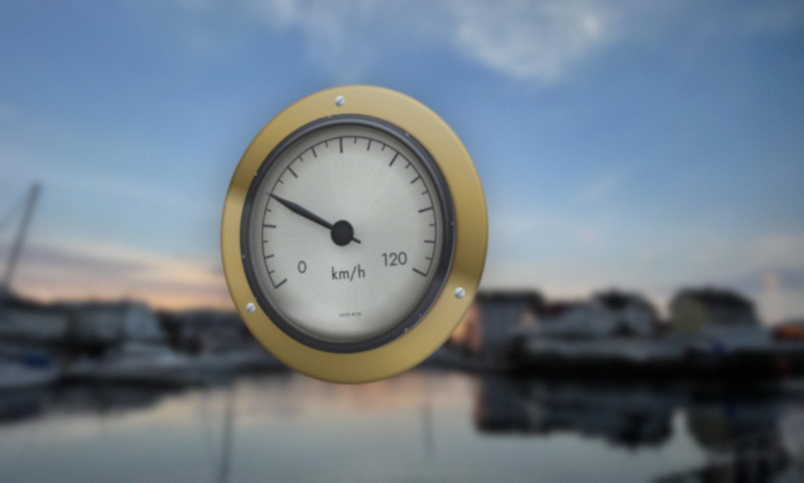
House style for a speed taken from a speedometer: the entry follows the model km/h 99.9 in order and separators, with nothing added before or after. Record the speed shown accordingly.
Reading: km/h 30
